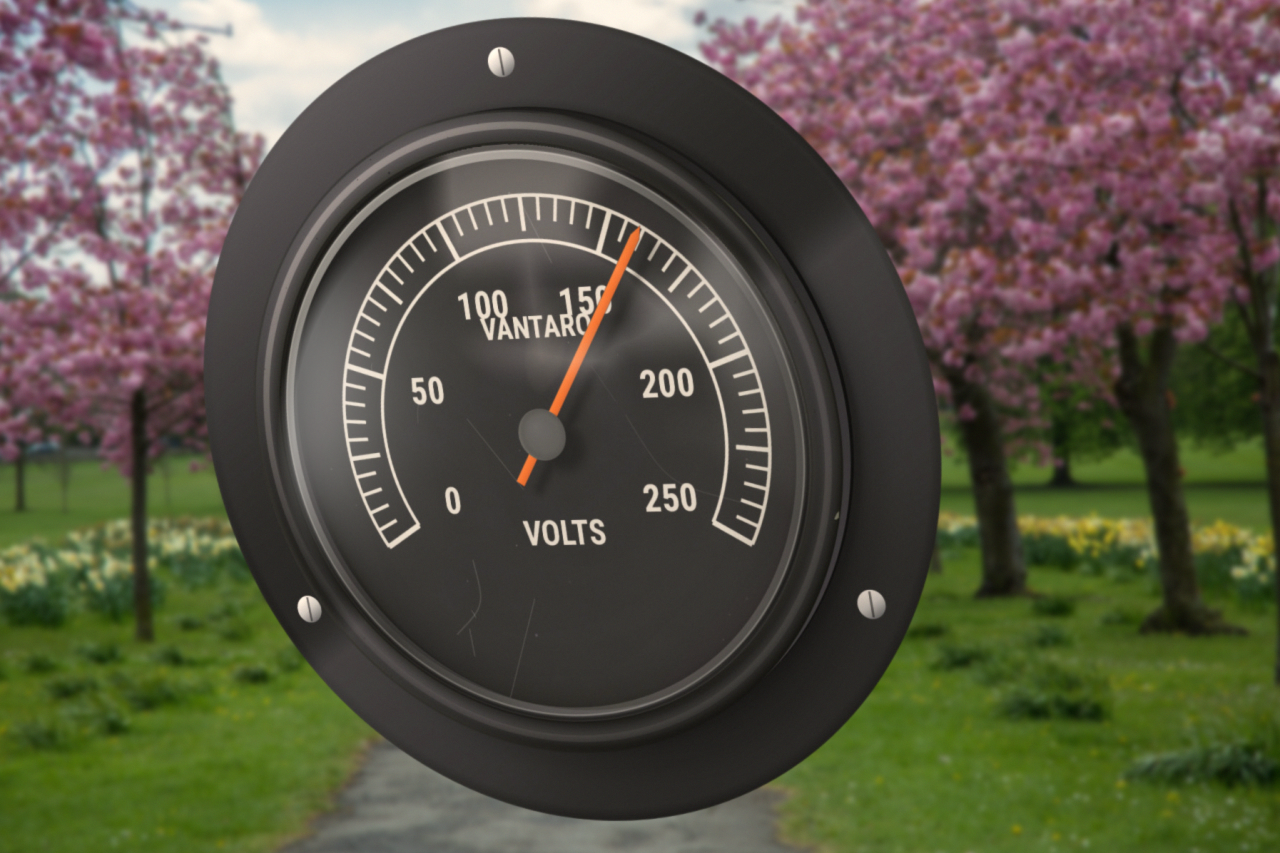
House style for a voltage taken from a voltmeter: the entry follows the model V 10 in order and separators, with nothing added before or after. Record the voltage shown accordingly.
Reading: V 160
